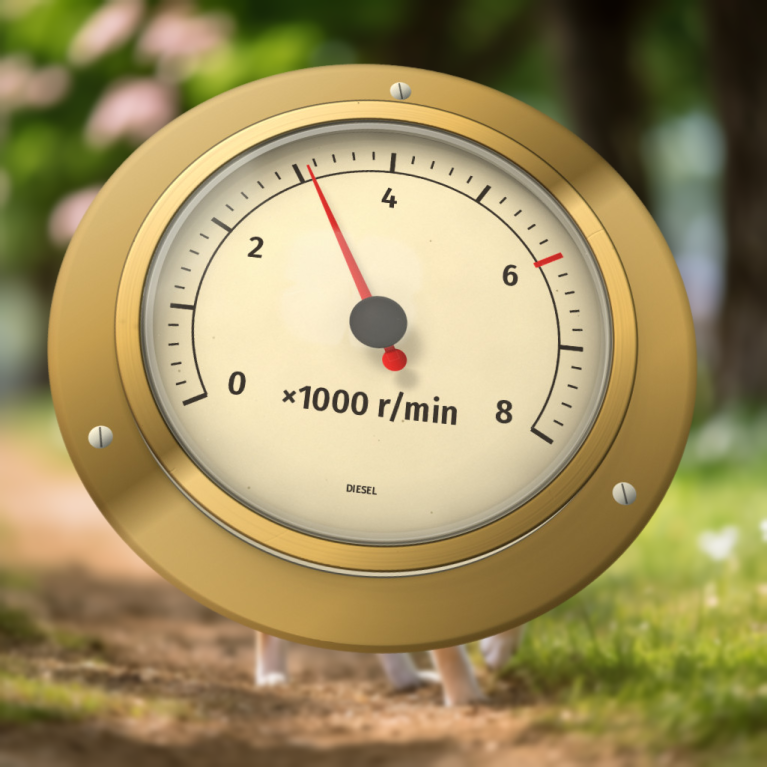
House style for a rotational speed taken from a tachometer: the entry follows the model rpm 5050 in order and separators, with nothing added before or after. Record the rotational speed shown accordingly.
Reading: rpm 3100
